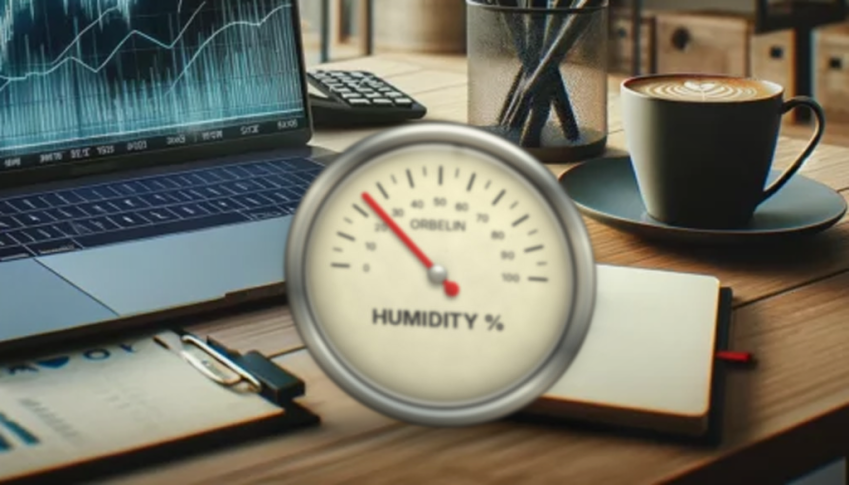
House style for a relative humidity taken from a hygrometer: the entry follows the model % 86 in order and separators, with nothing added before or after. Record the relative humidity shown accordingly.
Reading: % 25
